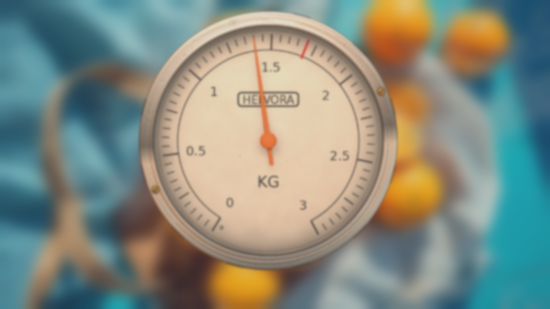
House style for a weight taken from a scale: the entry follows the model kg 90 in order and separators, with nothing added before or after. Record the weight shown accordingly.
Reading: kg 1.4
